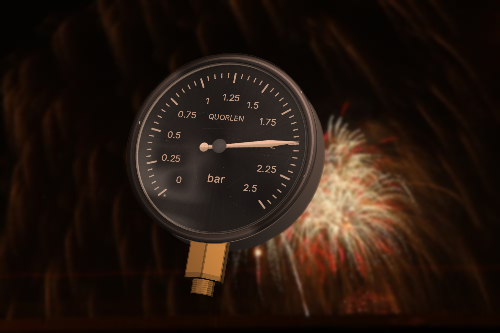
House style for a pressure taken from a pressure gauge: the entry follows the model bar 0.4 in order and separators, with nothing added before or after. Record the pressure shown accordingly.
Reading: bar 2
